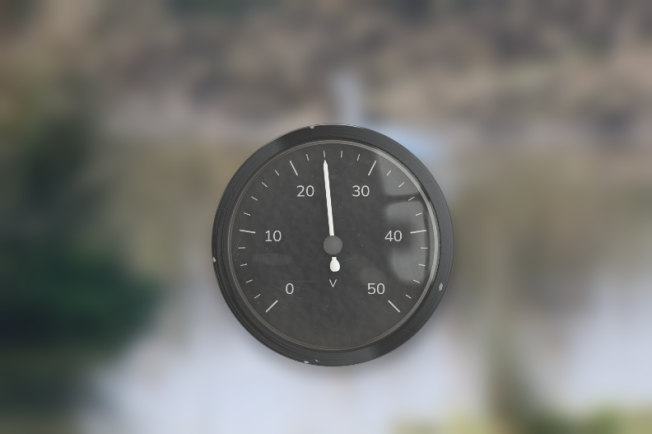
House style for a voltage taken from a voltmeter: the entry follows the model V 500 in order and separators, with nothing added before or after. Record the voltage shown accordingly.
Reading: V 24
